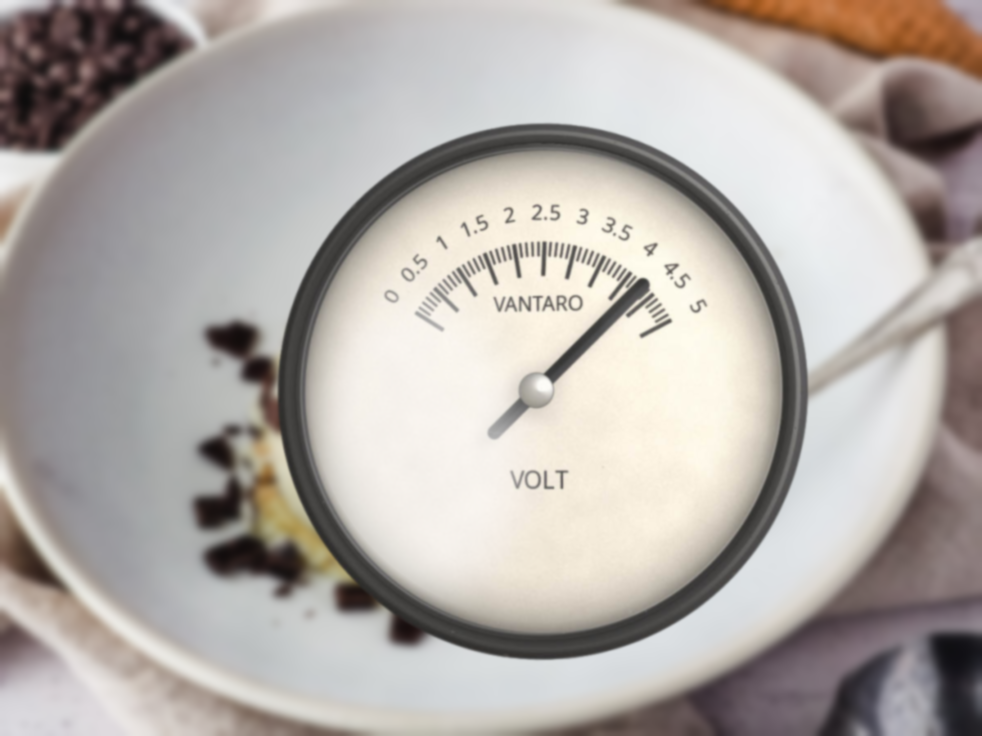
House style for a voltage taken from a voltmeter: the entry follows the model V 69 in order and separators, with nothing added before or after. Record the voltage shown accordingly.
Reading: V 4.3
